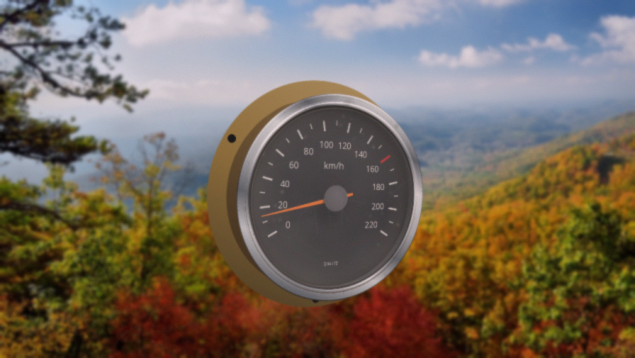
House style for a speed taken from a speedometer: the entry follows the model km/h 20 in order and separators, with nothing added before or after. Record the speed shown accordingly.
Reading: km/h 15
